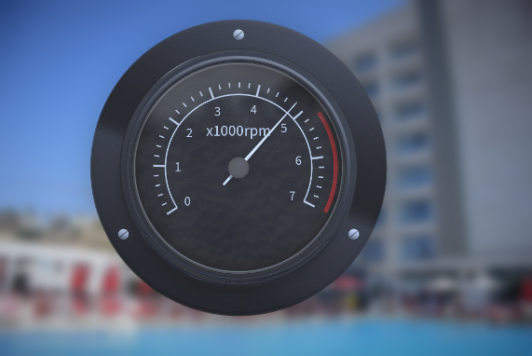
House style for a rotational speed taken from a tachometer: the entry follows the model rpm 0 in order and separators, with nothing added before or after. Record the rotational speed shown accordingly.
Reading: rpm 4800
